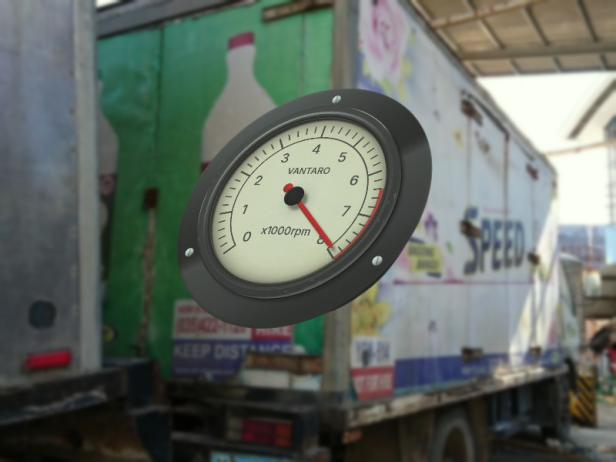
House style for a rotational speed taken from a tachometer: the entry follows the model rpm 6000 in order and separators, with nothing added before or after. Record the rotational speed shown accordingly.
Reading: rpm 7900
